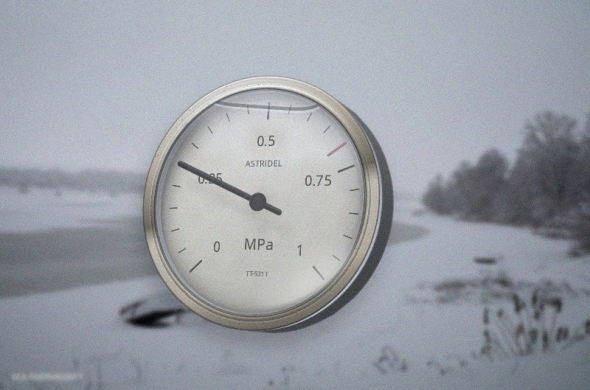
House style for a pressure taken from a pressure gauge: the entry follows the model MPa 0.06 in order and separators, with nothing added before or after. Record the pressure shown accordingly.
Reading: MPa 0.25
